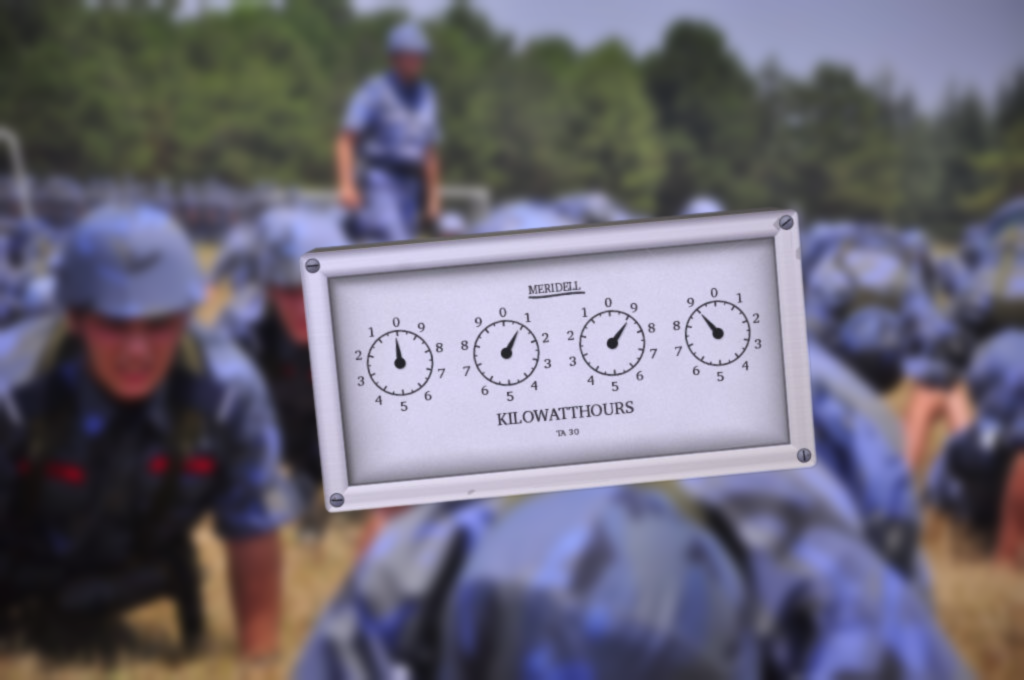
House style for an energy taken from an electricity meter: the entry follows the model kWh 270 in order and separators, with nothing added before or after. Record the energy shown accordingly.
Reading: kWh 89
